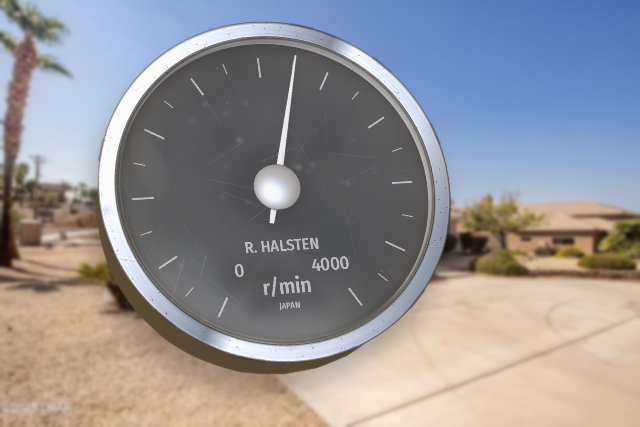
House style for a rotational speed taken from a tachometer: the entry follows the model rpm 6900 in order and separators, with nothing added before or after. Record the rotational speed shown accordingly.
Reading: rpm 2200
